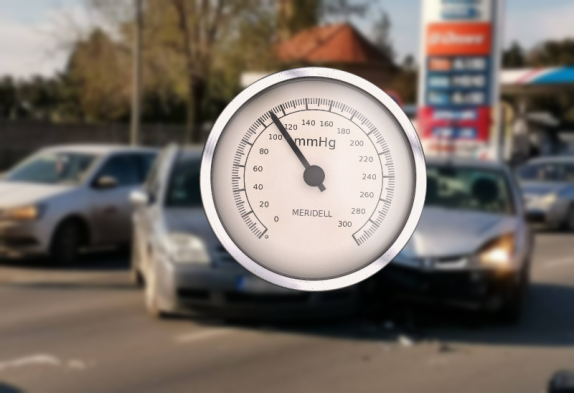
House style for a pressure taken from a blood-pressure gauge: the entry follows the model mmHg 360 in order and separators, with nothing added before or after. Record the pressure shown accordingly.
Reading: mmHg 110
